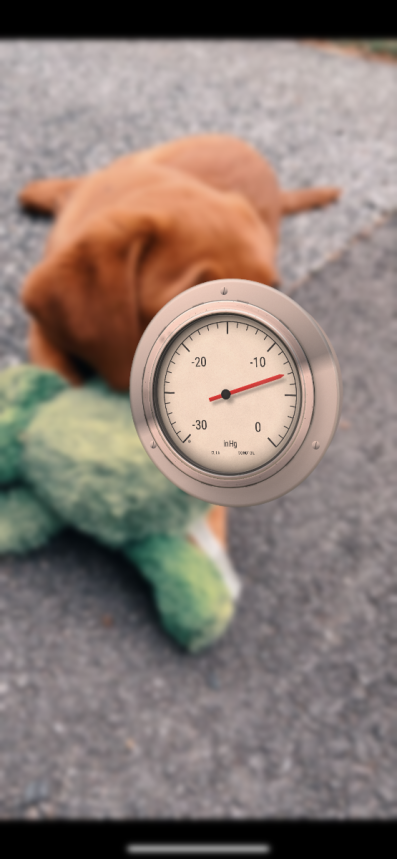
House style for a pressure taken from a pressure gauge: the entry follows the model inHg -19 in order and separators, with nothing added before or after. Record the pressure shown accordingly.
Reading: inHg -7
